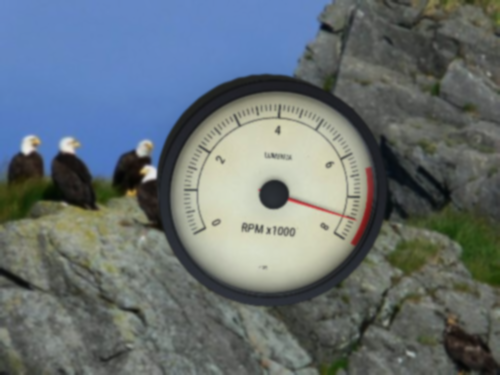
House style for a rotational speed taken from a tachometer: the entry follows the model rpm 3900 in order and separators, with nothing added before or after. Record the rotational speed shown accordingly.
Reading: rpm 7500
